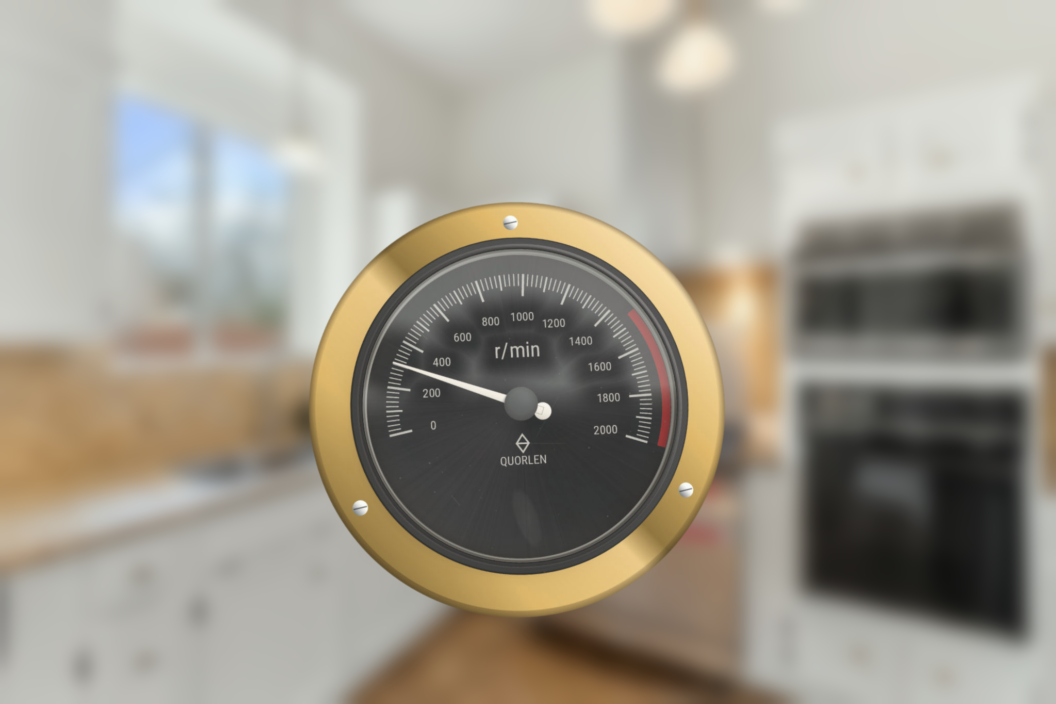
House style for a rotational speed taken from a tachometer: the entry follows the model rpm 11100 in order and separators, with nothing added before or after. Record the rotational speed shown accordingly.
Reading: rpm 300
